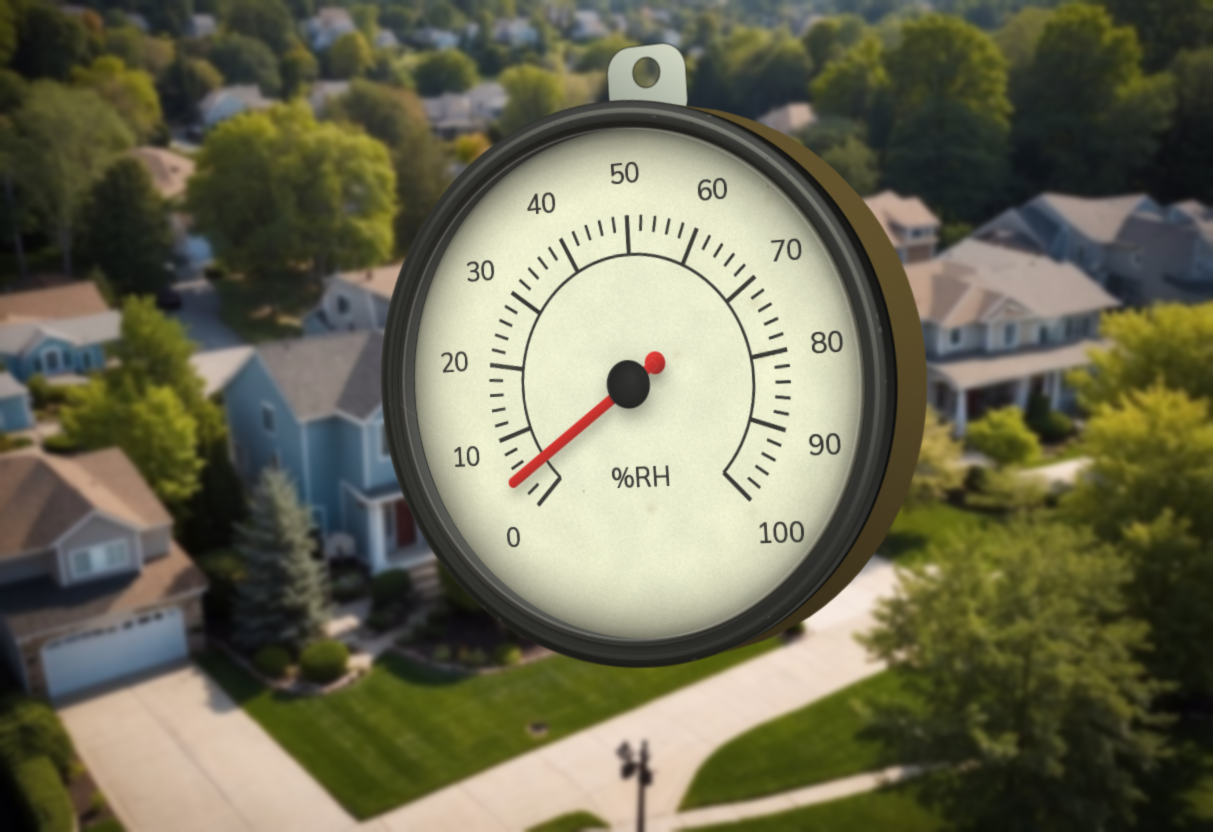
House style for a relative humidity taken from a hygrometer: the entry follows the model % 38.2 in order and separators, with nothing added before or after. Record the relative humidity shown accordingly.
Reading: % 4
